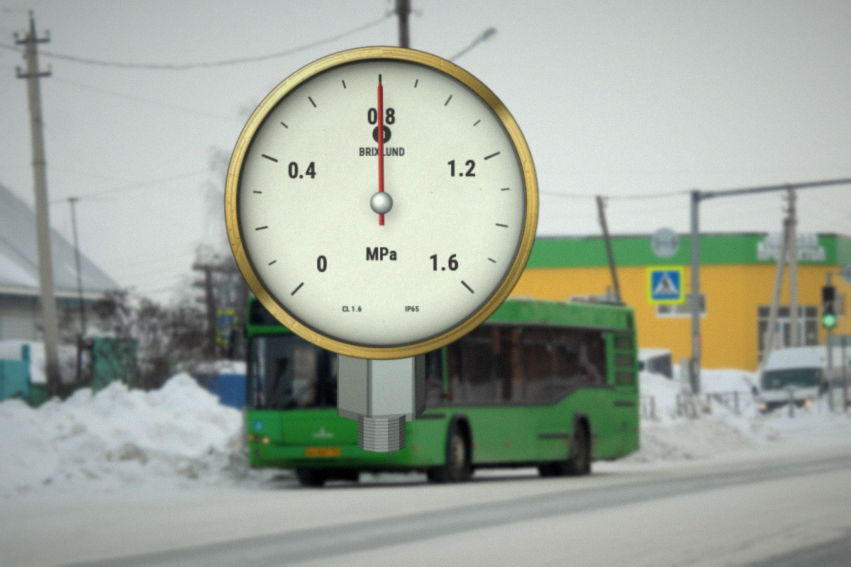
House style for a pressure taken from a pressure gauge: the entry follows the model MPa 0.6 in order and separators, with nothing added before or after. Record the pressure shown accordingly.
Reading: MPa 0.8
